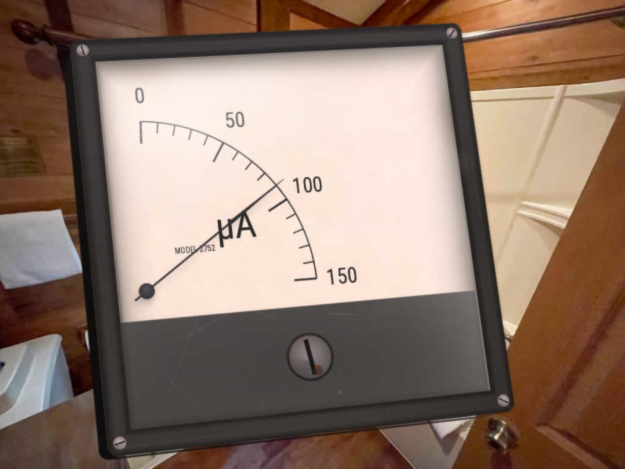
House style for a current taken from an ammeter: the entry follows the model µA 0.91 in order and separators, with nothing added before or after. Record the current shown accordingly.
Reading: µA 90
